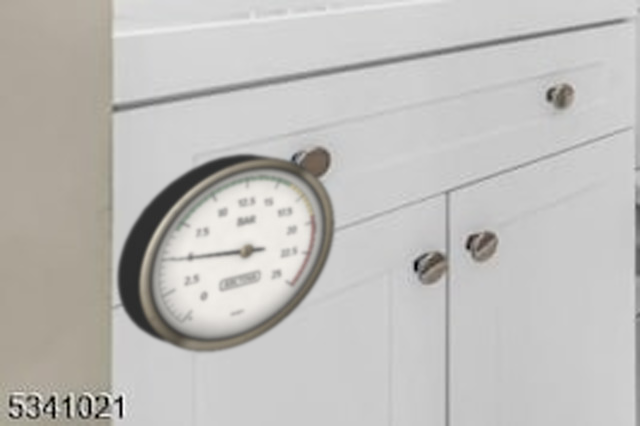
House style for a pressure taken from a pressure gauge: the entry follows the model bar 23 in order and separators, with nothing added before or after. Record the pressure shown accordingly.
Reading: bar 5
